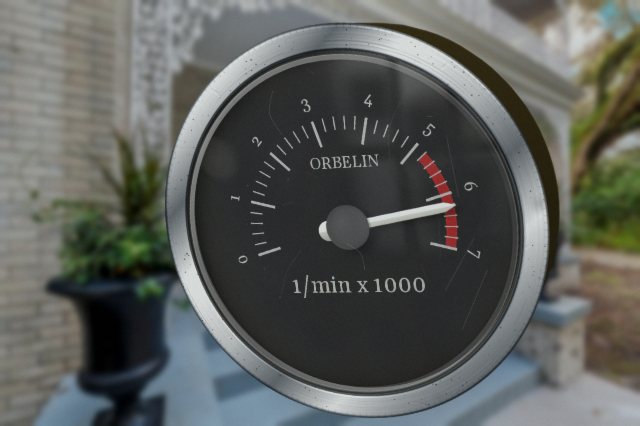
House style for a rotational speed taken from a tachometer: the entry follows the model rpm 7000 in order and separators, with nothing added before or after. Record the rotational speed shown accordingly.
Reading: rpm 6200
